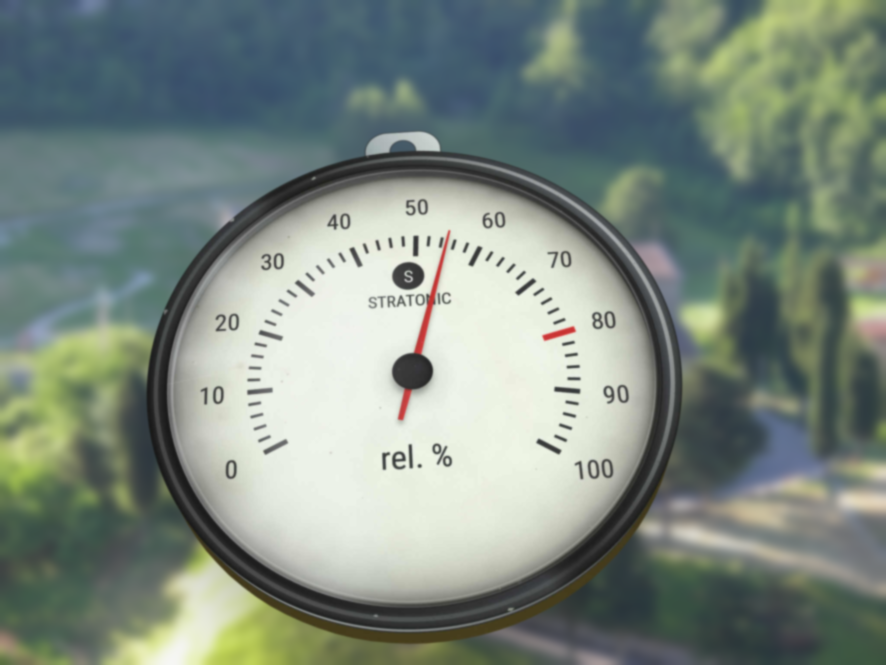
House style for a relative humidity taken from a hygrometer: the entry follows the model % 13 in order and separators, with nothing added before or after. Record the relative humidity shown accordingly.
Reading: % 55
